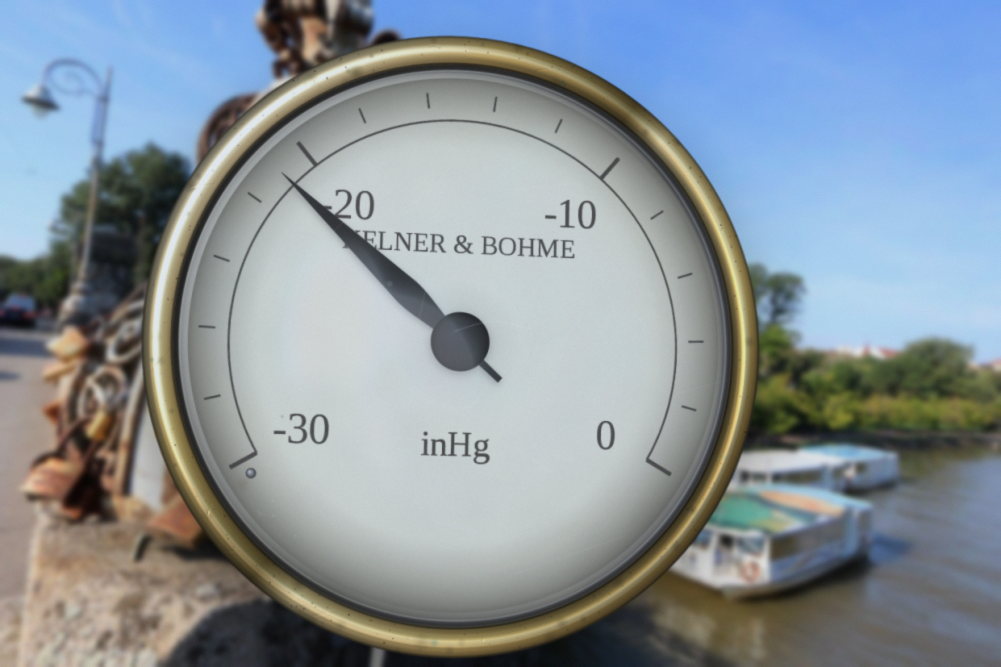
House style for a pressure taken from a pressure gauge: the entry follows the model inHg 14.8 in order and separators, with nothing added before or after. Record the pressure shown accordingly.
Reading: inHg -21
